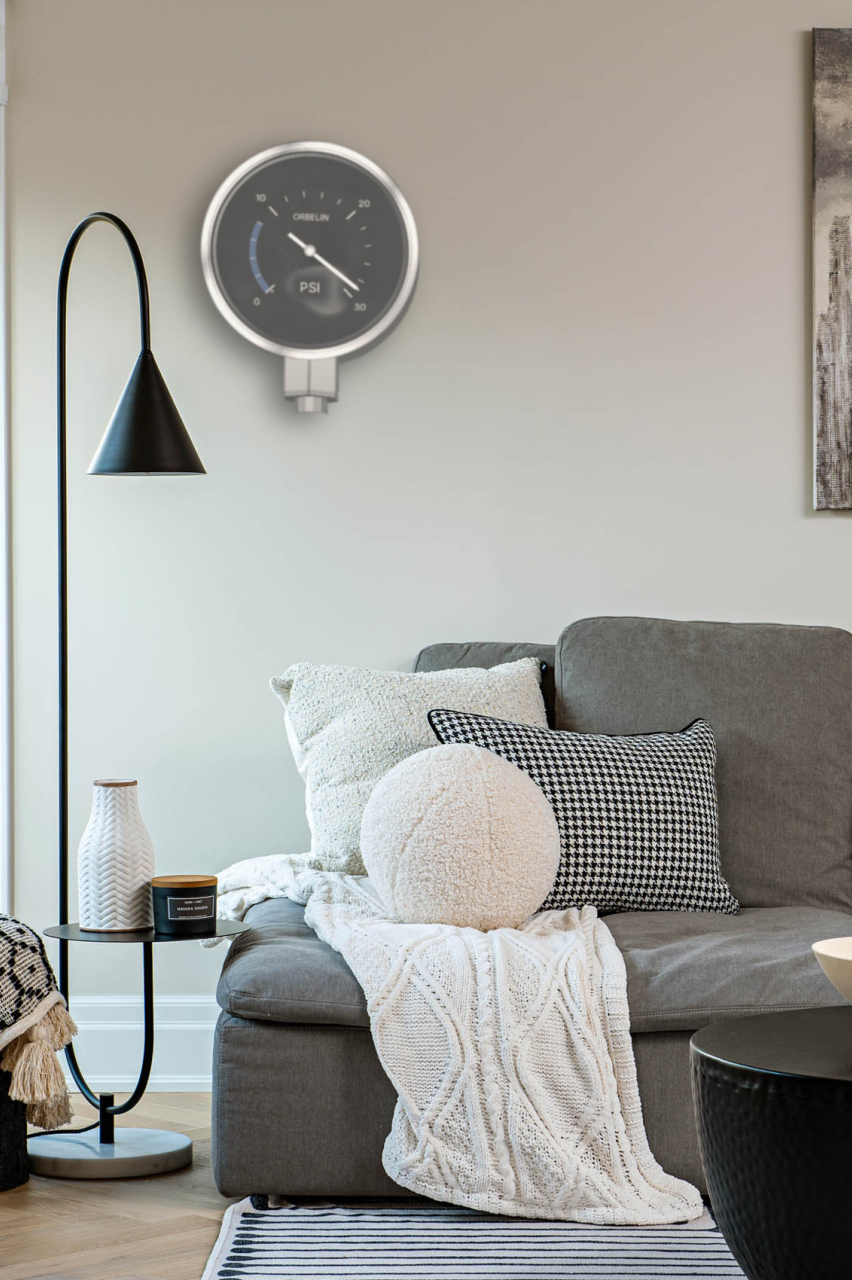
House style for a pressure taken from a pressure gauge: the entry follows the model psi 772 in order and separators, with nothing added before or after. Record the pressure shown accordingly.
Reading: psi 29
